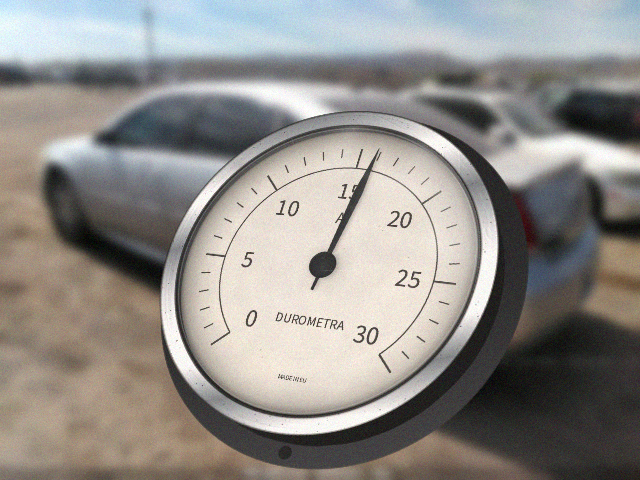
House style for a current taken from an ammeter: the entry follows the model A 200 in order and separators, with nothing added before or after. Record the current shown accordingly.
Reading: A 16
